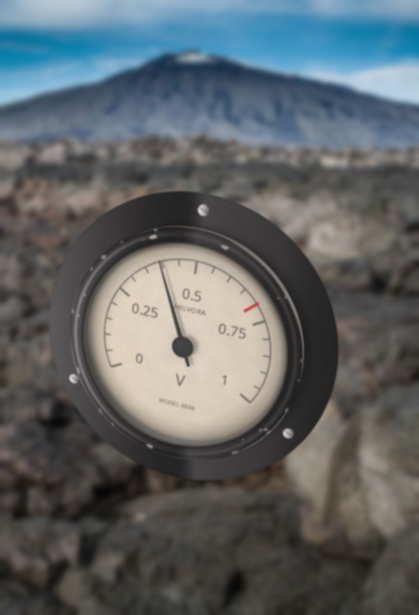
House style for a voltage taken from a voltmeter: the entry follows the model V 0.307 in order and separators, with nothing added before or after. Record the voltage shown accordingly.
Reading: V 0.4
